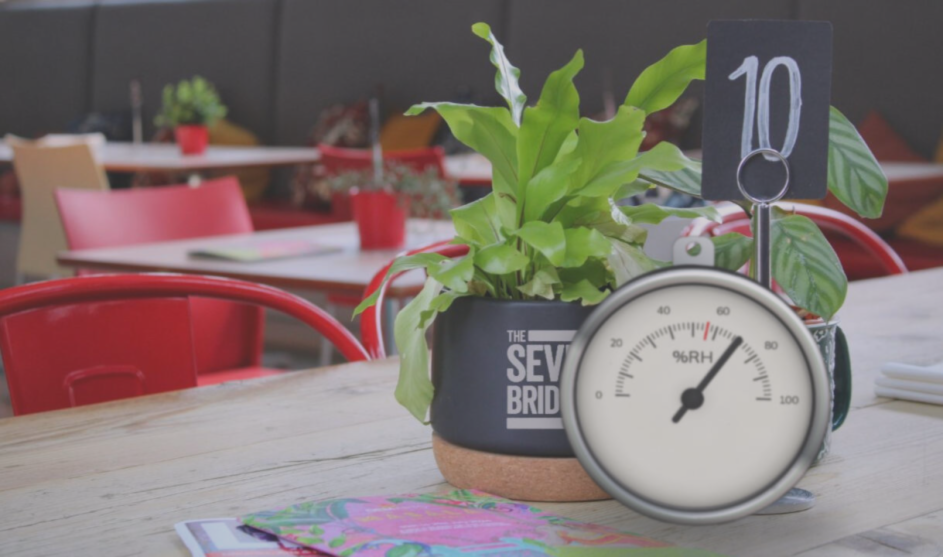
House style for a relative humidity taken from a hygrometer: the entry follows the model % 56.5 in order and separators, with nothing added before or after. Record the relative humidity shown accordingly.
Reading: % 70
